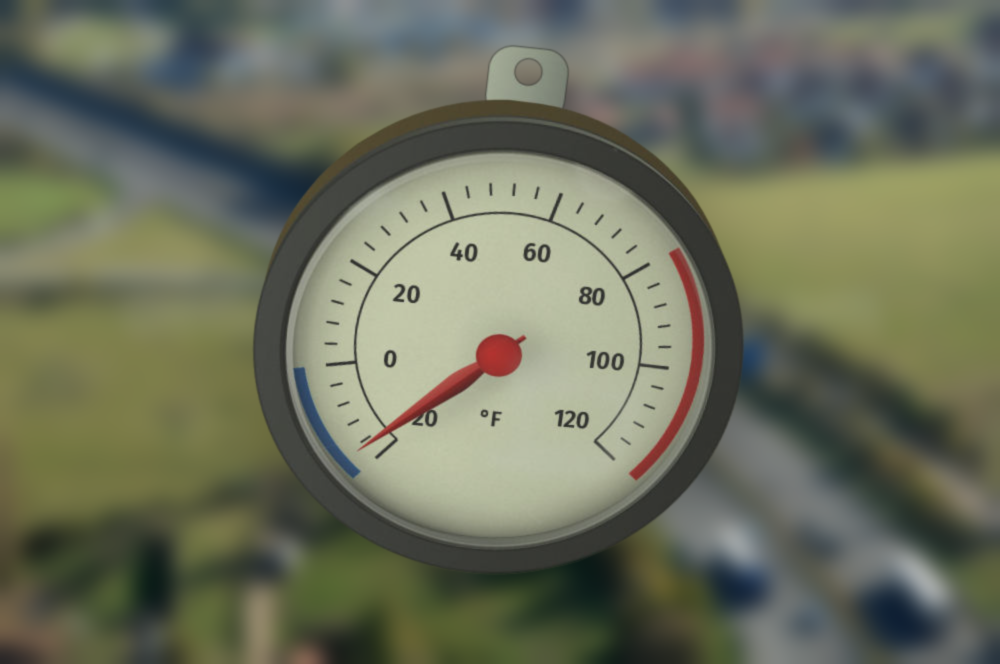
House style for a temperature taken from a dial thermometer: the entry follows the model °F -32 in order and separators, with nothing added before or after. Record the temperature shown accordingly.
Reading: °F -16
